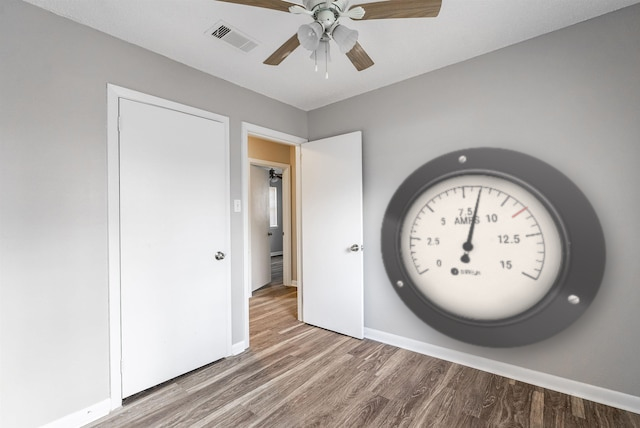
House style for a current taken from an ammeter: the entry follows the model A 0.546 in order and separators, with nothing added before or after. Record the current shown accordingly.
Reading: A 8.5
